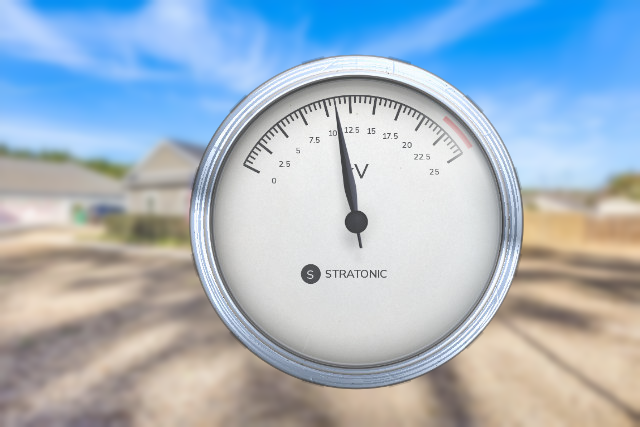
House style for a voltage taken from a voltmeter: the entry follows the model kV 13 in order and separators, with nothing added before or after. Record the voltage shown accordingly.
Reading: kV 11
